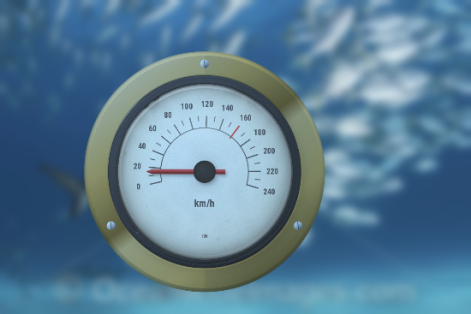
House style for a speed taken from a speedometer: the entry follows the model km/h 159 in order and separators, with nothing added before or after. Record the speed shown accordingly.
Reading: km/h 15
